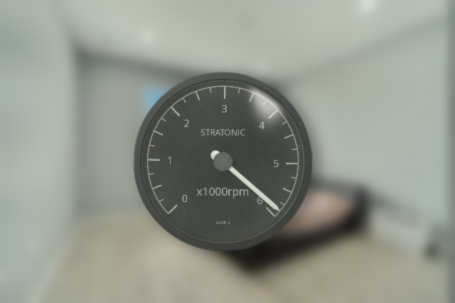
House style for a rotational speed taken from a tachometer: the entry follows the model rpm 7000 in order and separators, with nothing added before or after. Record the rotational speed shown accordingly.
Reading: rpm 5875
